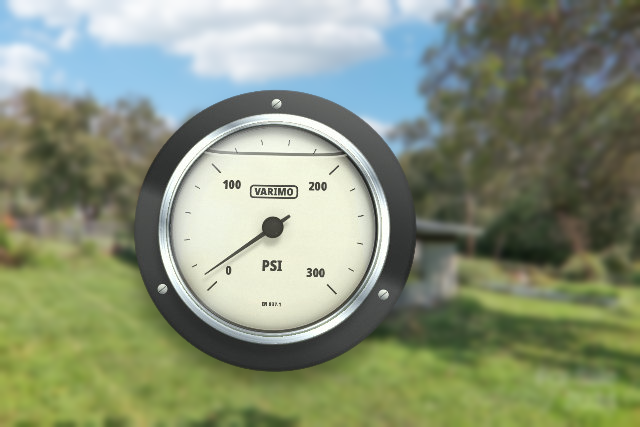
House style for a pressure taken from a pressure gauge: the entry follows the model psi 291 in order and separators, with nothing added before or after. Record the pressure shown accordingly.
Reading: psi 10
